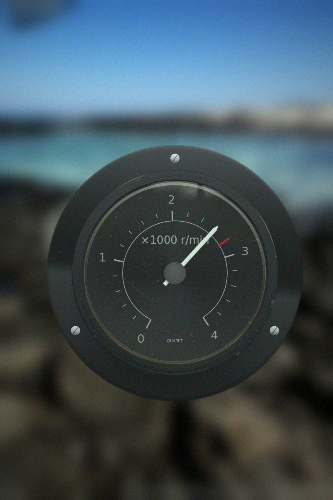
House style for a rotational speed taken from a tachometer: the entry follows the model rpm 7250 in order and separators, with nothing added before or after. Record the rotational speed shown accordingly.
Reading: rpm 2600
